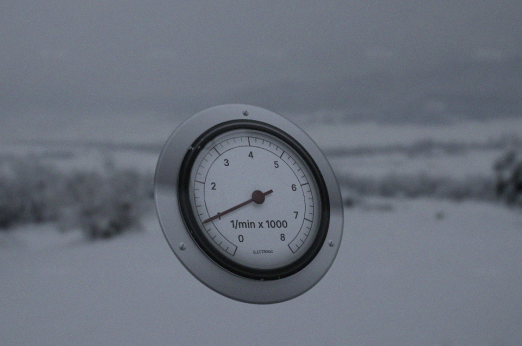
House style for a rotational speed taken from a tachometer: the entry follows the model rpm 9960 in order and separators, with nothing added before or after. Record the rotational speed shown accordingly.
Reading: rpm 1000
